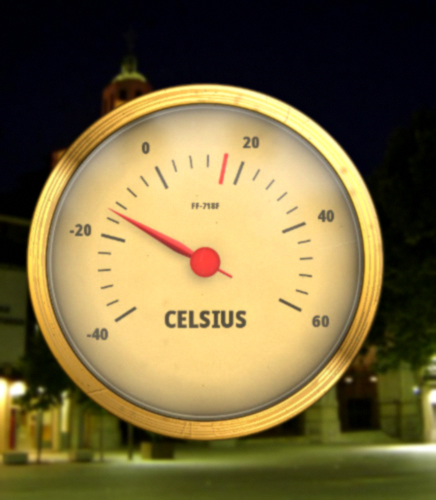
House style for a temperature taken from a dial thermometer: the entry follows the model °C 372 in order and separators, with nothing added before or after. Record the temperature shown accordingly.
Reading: °C -14
